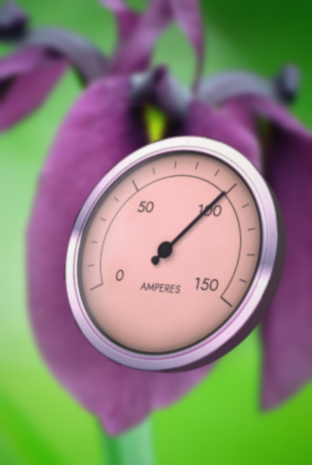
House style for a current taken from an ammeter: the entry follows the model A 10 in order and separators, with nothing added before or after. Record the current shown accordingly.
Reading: A 100
